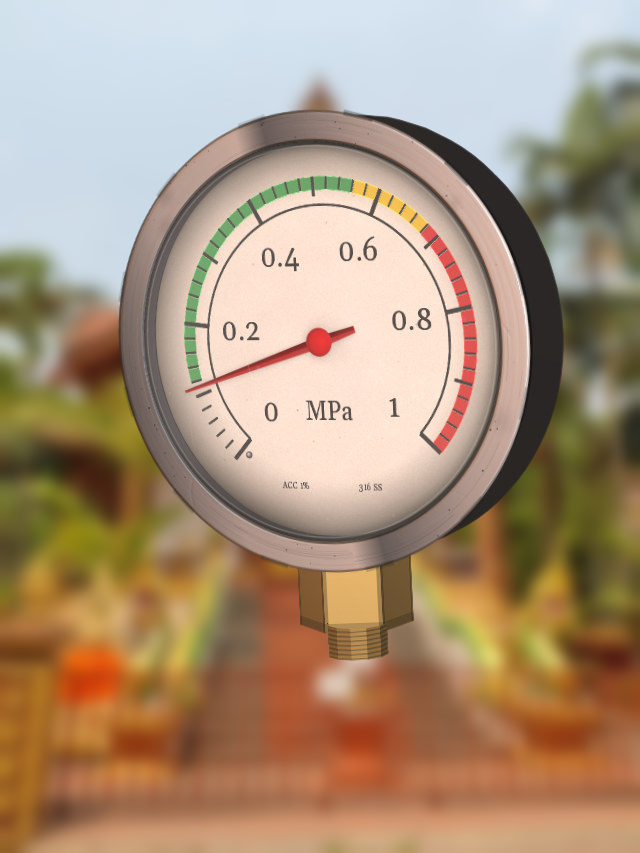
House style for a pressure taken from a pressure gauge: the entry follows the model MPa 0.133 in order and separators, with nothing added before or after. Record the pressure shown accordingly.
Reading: MPa 0.11
